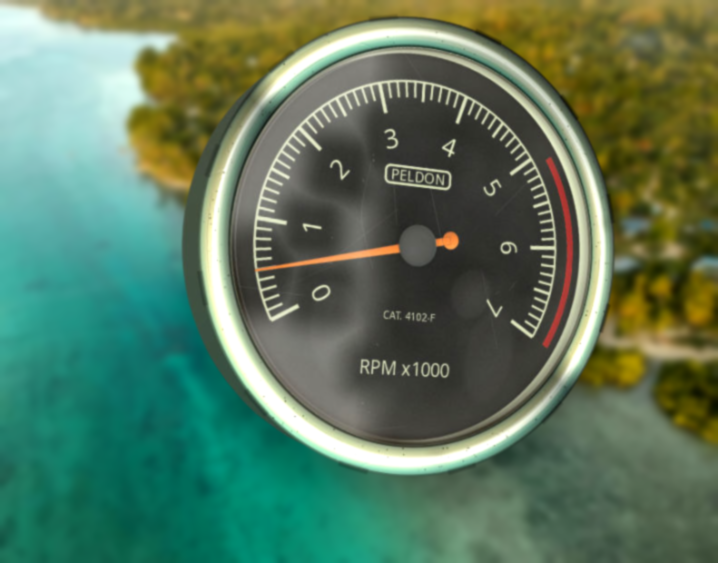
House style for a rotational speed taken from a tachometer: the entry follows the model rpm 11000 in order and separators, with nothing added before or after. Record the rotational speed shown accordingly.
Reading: rpm 500
